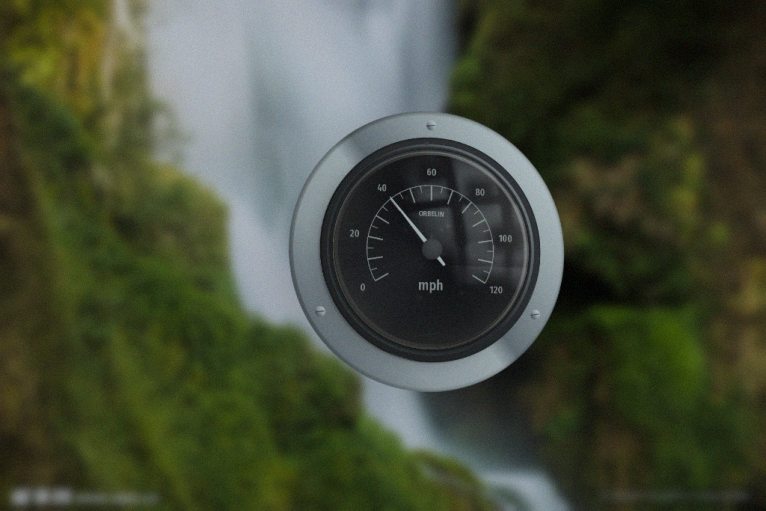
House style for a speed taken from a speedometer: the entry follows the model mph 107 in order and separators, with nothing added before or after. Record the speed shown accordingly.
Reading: mph 40
